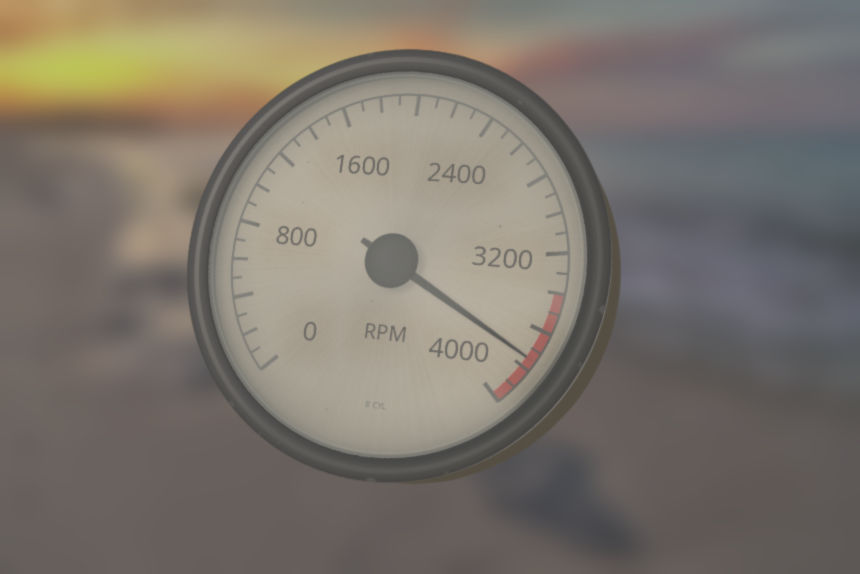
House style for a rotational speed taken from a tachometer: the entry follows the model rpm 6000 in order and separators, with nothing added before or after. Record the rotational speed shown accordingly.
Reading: rpm 3750
